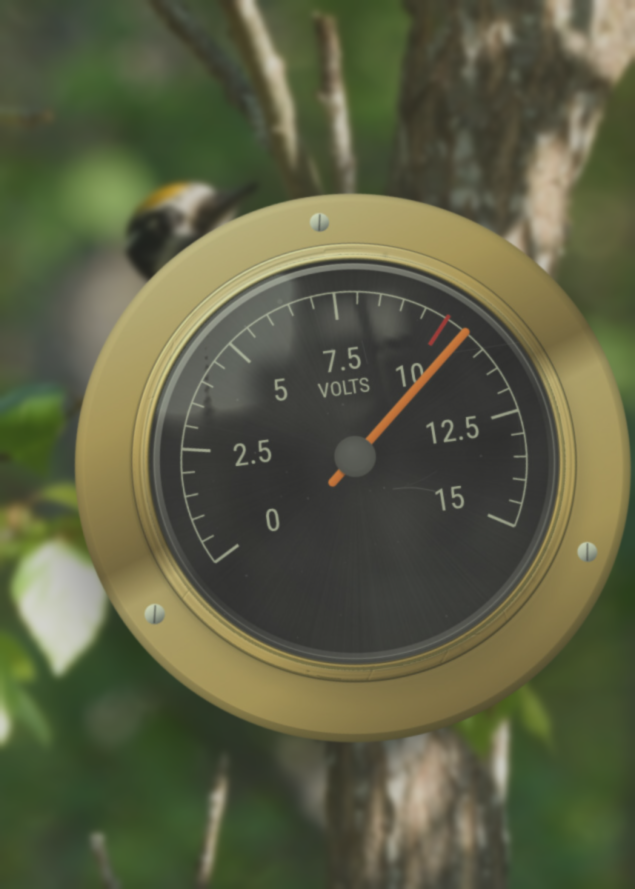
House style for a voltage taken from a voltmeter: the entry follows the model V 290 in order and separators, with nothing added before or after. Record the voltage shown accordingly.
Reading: V 10.5
